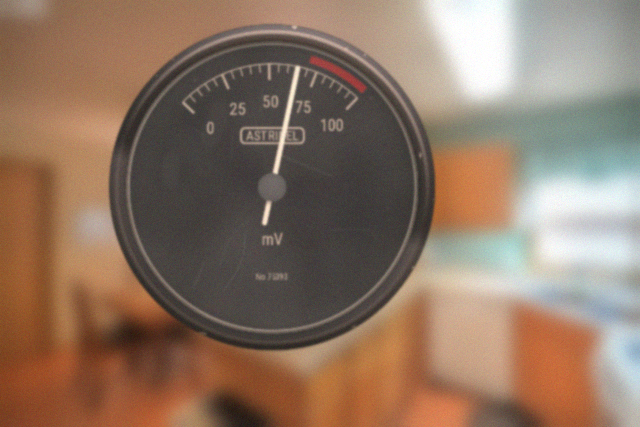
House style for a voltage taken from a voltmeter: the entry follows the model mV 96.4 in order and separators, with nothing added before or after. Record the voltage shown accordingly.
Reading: mV 65
